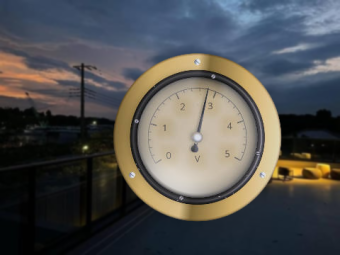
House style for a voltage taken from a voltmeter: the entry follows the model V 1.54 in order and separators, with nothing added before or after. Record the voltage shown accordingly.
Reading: V 2.8
